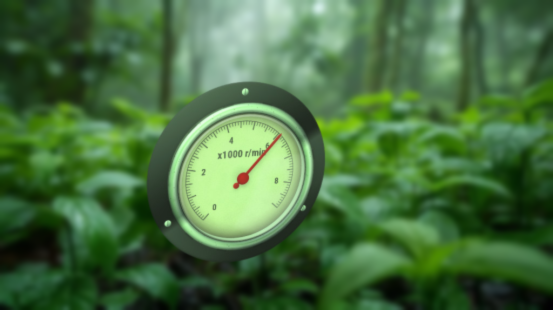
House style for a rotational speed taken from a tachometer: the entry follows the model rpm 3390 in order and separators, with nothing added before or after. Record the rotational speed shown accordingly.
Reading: rpm 6000
